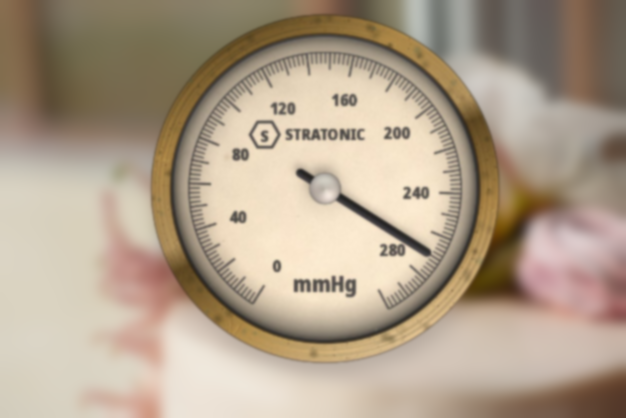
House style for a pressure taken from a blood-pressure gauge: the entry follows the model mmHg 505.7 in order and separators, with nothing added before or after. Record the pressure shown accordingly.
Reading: mmHg 270
